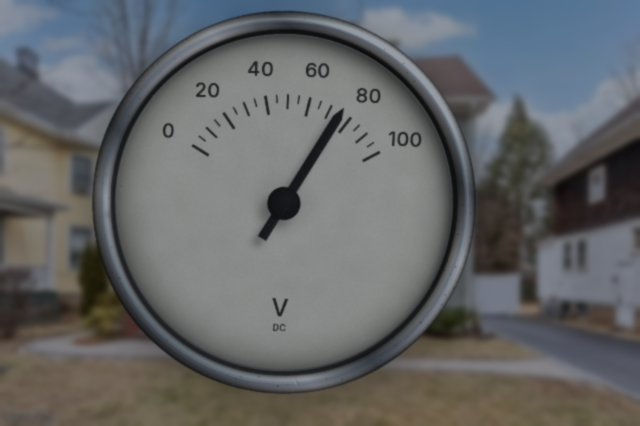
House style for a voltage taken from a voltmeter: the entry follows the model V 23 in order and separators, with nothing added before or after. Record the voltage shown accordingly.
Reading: V 75
